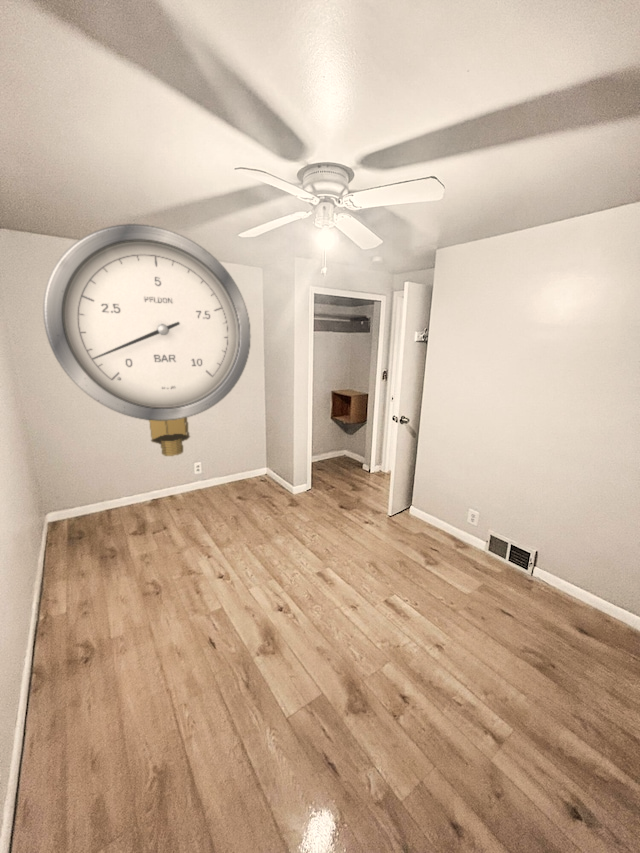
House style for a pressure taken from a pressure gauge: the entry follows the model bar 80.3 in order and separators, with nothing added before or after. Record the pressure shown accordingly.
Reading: bar 0.75
